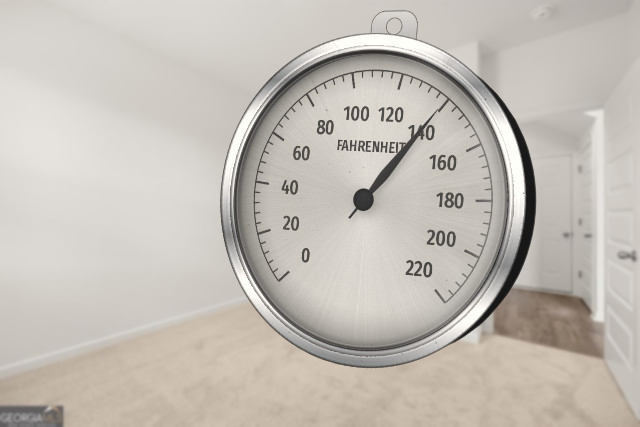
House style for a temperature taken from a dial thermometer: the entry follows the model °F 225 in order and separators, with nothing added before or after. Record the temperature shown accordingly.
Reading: °F 140
